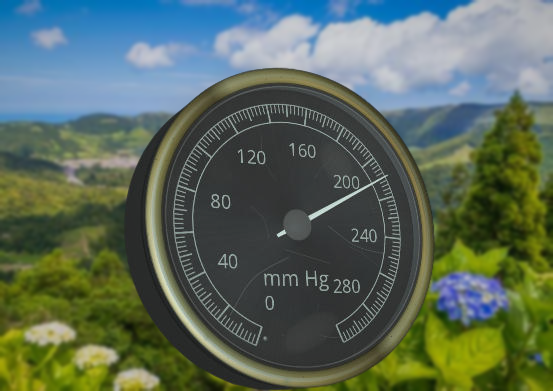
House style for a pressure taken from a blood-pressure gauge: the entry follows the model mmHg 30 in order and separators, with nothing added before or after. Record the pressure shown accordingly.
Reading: mmHg 210
